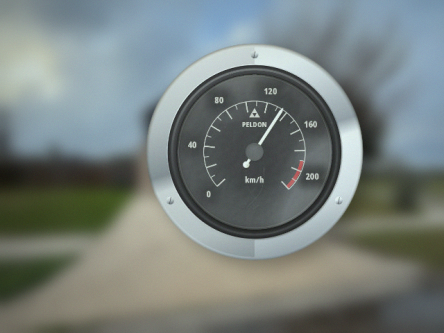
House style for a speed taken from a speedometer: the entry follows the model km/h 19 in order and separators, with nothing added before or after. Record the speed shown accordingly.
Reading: km/h 135
